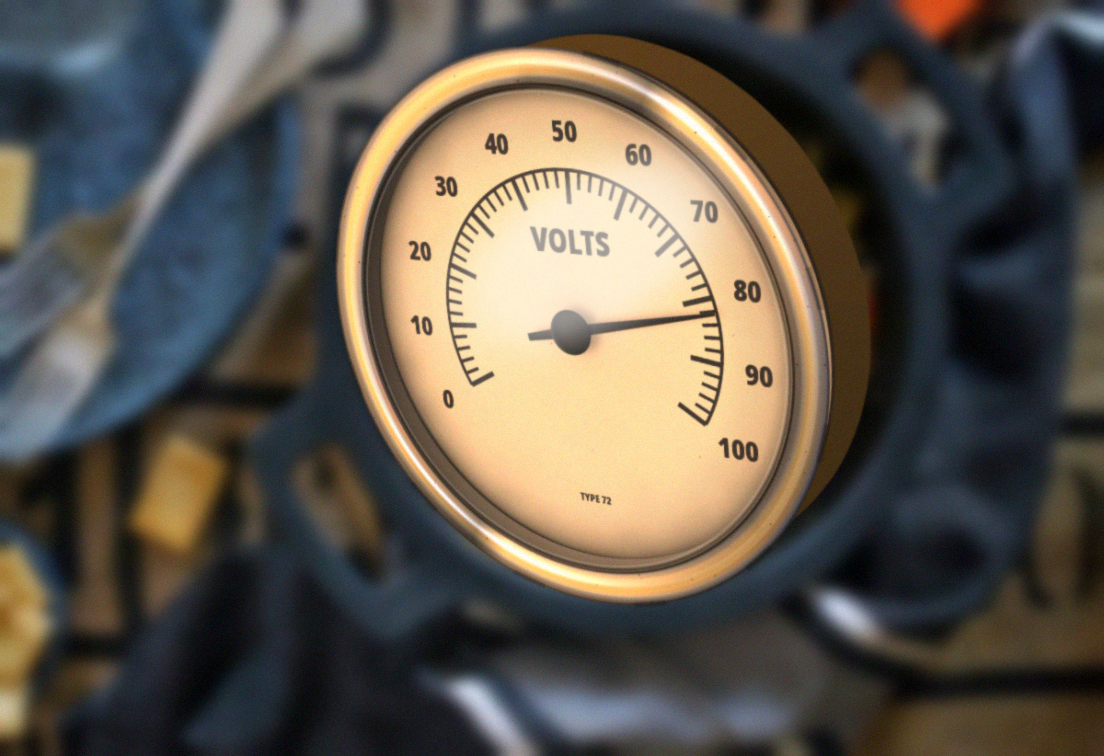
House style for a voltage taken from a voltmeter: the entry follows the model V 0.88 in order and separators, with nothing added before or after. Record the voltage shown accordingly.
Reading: V 82
